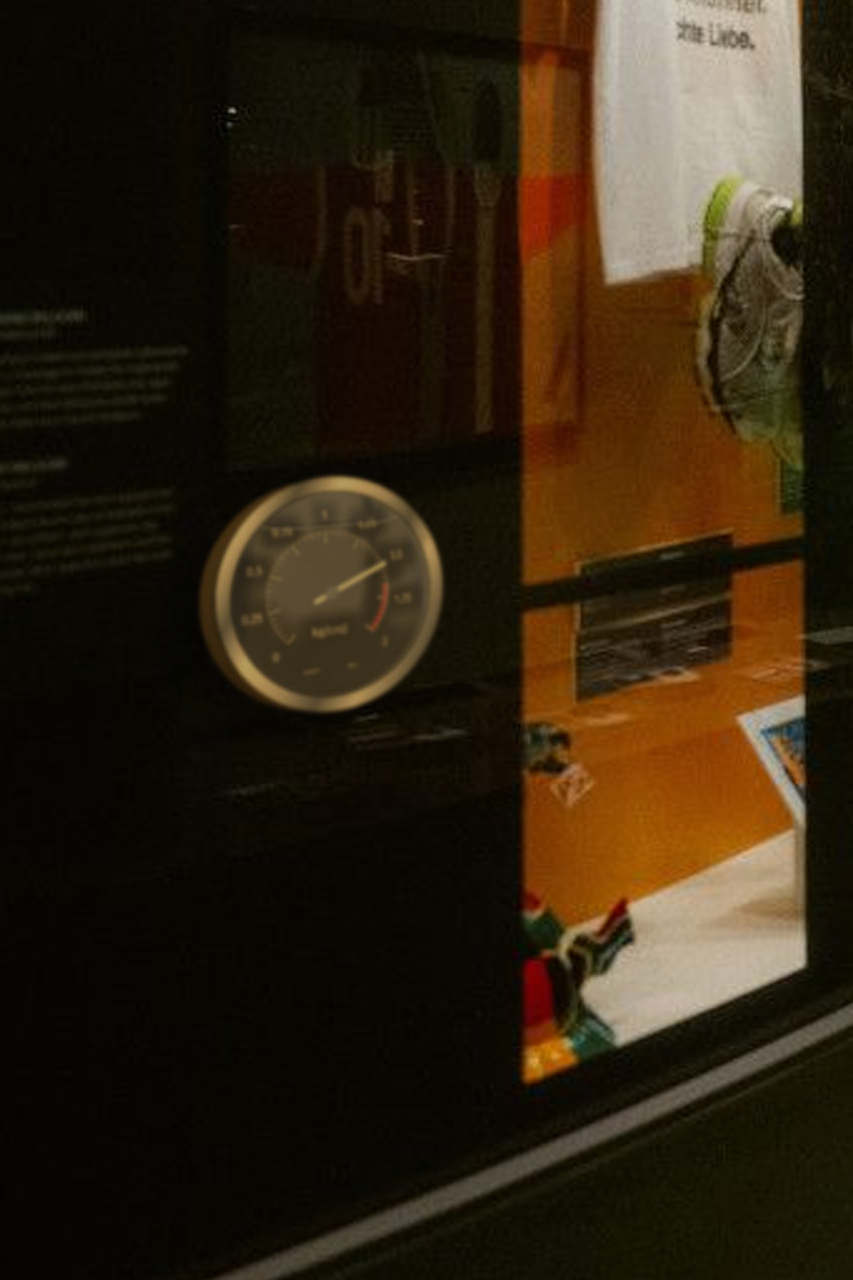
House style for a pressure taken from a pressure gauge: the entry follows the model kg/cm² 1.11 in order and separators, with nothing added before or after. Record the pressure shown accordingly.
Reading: kg/cm² 1.5
